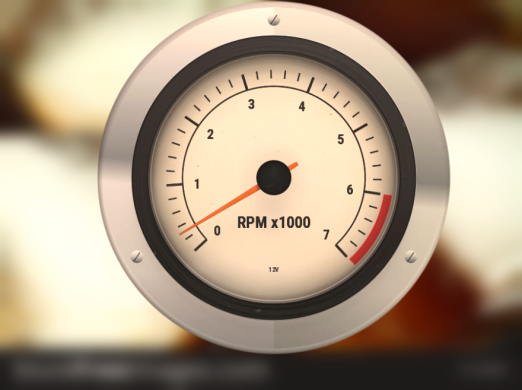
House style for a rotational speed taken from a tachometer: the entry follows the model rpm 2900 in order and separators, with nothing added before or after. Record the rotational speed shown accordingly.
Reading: rpm 300
